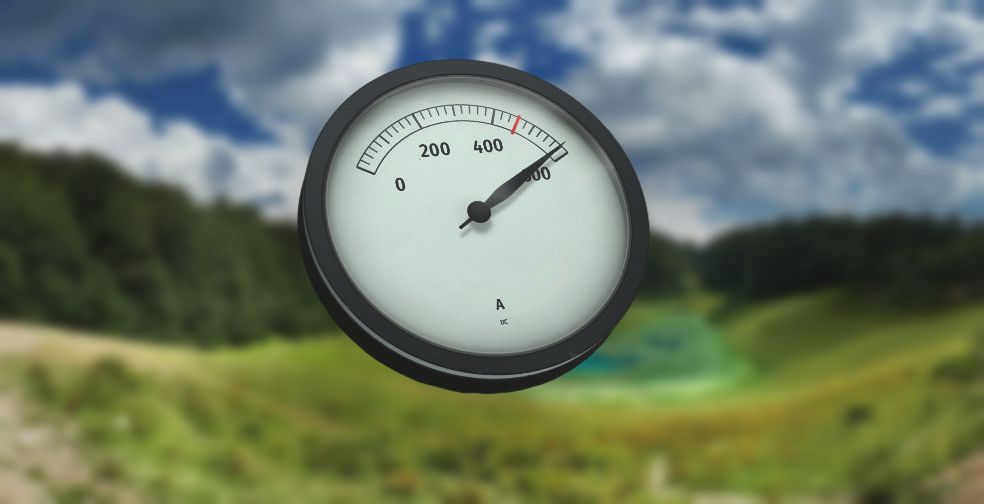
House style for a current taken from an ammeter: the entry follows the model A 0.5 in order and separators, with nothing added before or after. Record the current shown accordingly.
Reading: A 580
